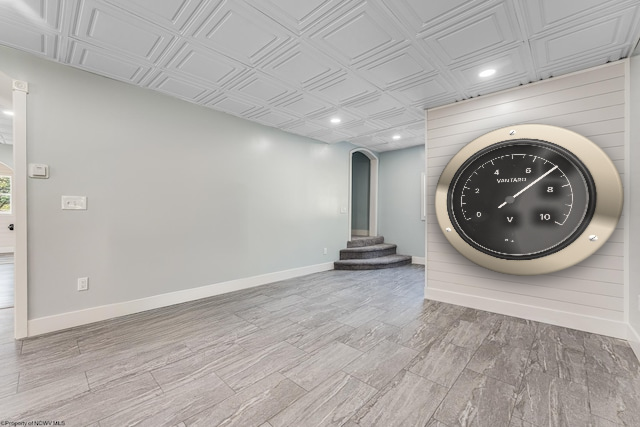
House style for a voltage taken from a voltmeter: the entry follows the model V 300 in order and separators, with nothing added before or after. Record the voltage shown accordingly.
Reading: V 7
